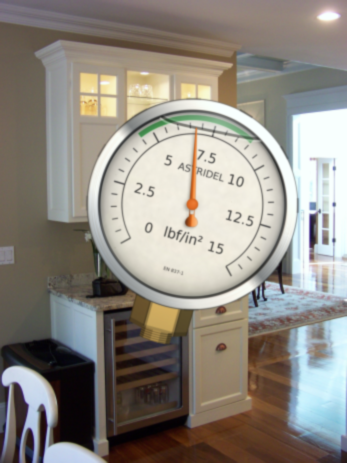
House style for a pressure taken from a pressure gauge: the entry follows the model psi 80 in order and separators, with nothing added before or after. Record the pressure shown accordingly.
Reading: psi 6.75
